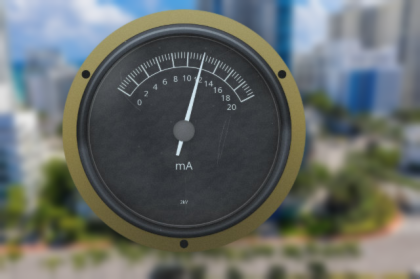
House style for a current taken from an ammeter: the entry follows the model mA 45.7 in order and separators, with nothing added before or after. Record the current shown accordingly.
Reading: mA 12
